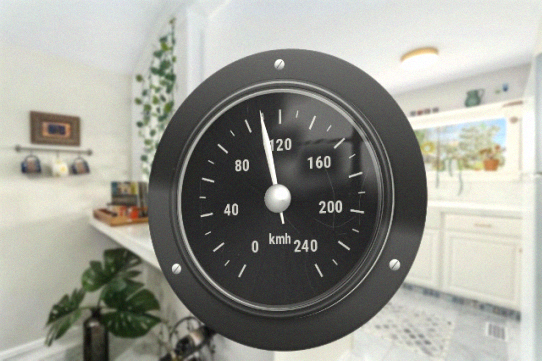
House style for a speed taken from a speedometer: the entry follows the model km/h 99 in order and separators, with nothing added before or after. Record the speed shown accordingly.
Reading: km/h 110
